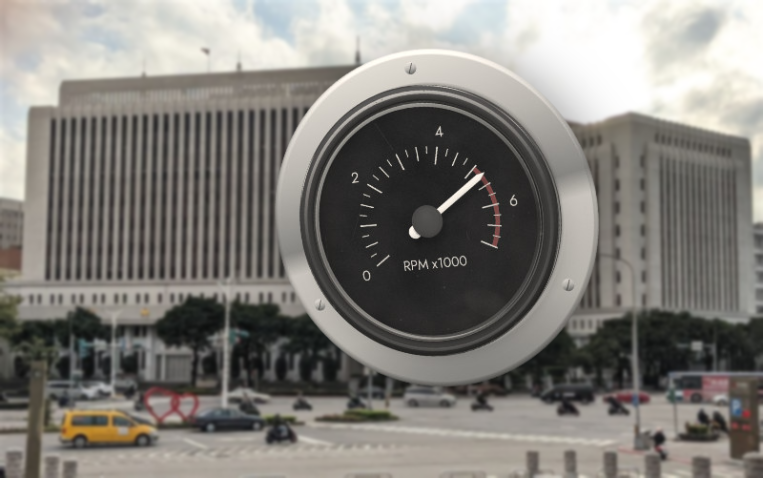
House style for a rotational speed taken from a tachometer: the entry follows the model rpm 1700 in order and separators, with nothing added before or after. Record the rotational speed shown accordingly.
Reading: rpm 5250
